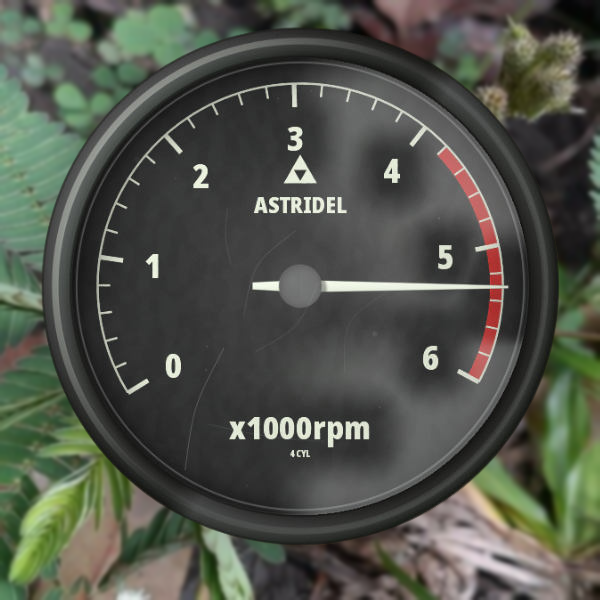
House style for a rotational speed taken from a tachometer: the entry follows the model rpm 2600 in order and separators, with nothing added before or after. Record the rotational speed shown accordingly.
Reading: rpm 5300
